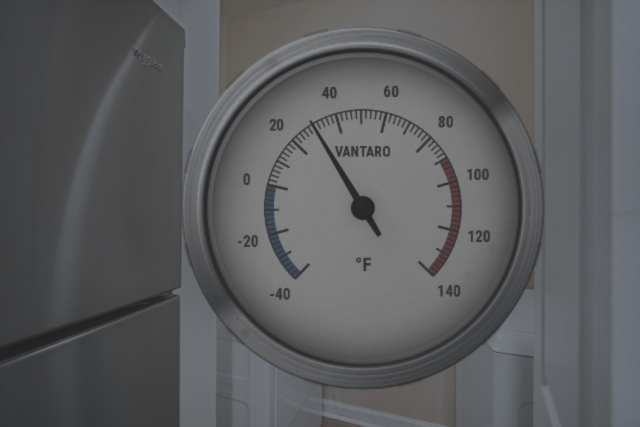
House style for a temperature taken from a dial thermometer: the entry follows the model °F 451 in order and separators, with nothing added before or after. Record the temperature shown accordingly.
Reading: °F 30
